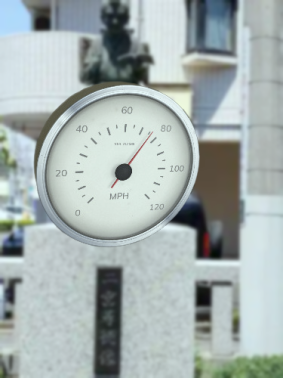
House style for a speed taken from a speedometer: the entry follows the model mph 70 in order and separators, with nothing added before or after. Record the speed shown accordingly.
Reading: mph 75
